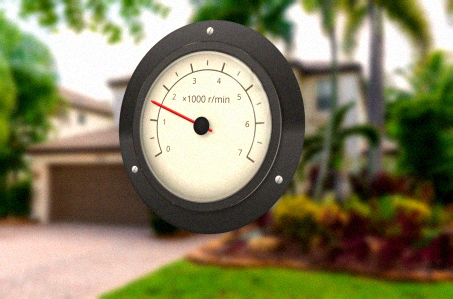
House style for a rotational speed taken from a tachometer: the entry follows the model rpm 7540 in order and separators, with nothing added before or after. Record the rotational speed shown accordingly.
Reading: rpm 1500
